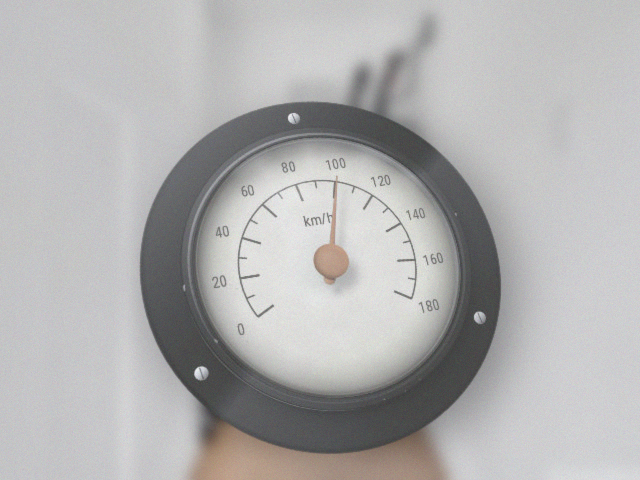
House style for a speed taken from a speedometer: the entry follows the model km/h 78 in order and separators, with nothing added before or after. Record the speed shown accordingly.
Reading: km/h 100
